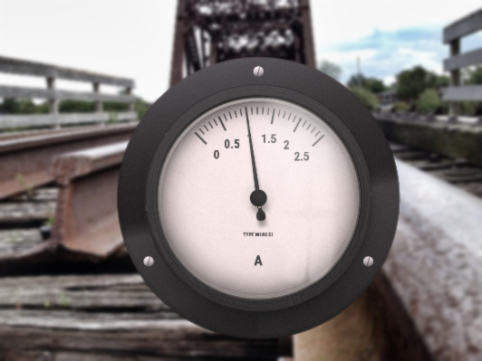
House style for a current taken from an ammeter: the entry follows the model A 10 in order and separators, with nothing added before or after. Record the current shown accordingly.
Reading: A 1
